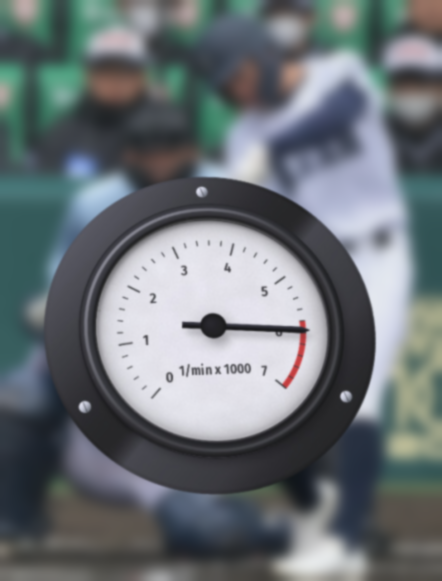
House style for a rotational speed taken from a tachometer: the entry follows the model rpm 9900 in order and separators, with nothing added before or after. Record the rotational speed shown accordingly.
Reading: rpm 6000
